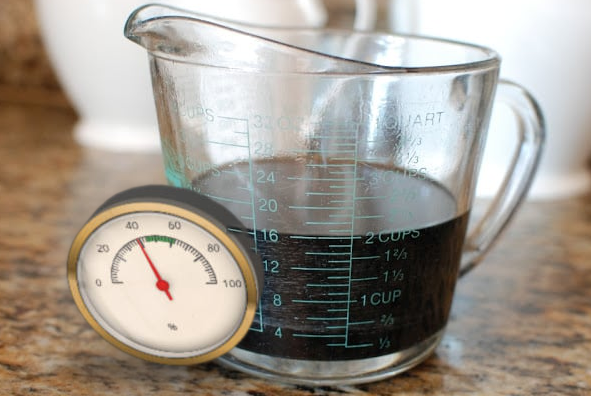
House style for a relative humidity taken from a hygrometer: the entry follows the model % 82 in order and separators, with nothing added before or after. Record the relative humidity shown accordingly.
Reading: % 40
